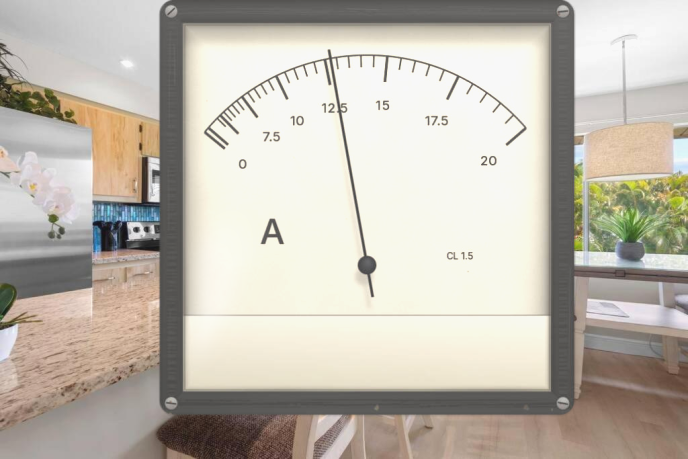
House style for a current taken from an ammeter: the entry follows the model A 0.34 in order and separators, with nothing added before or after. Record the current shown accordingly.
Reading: A 12.75
